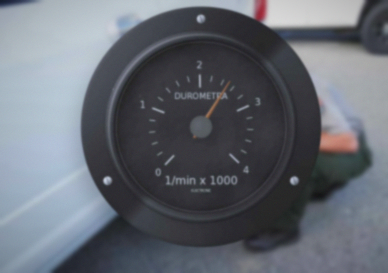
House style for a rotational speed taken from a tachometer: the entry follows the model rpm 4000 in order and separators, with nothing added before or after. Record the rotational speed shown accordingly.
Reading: rpm 2500
